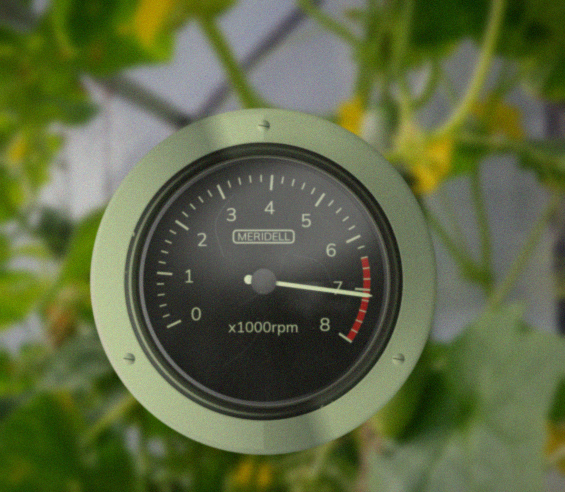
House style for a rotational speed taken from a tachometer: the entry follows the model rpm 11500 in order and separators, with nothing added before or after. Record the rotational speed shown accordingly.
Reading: rpm 7100
